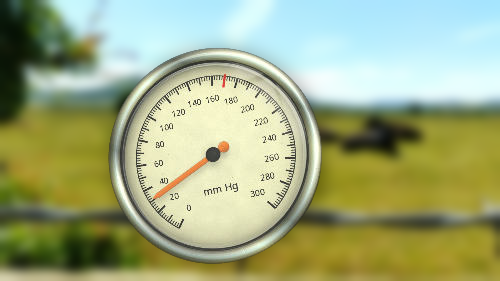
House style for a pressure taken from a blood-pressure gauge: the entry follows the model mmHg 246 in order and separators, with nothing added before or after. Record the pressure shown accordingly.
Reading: mmHg 30
